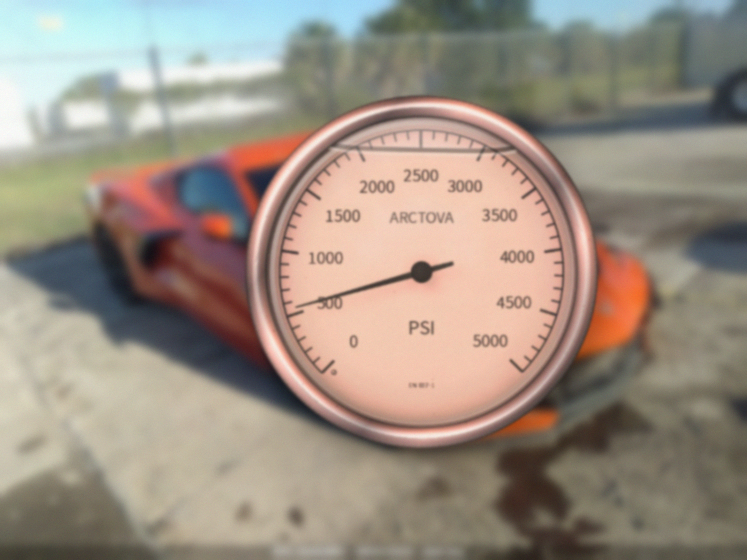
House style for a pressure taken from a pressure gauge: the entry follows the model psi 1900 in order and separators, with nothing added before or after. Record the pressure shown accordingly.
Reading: psi 550
